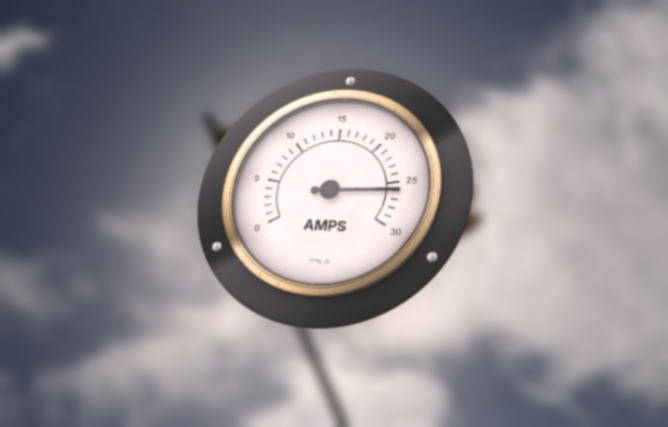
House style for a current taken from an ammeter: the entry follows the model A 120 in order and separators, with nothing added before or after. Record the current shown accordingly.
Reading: A 26
